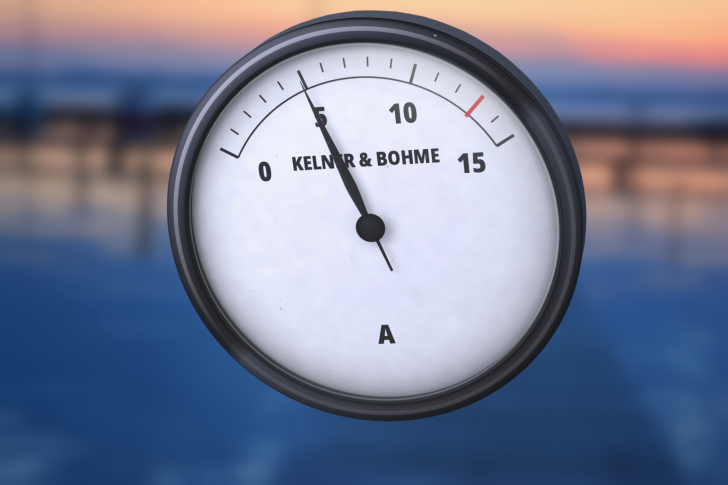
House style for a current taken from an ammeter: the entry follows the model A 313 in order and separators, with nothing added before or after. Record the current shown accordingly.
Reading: A 5
